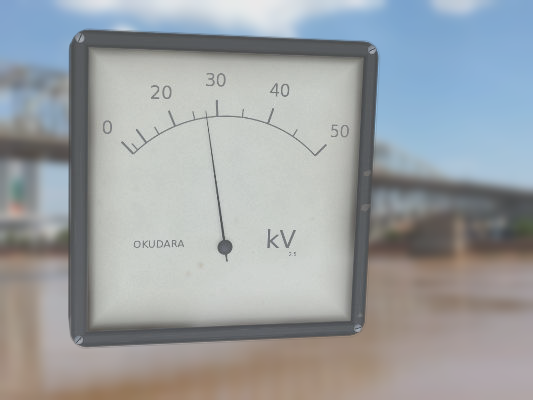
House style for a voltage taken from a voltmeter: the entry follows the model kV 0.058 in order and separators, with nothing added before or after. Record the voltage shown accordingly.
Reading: kV 27.5
